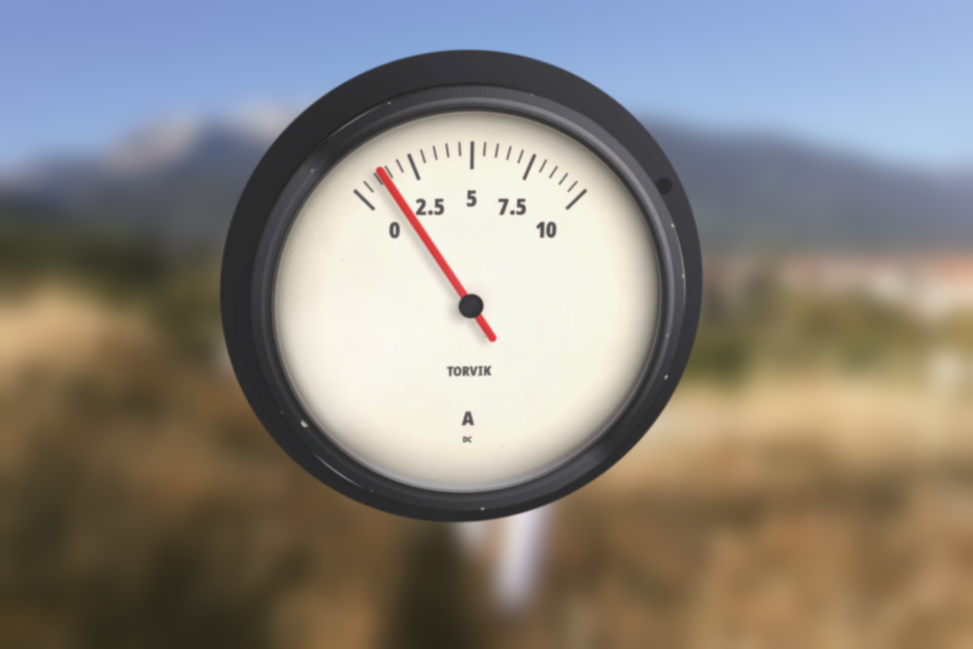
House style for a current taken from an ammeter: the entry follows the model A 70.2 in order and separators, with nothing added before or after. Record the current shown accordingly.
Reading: A 1.25
